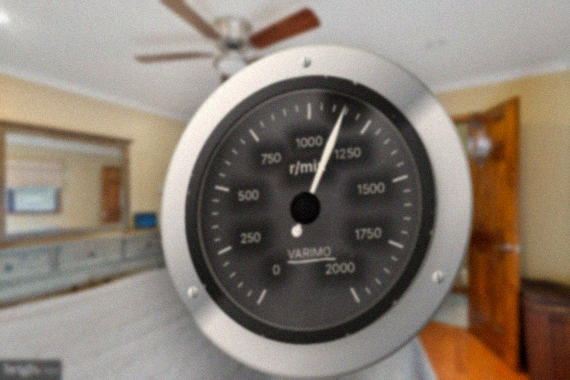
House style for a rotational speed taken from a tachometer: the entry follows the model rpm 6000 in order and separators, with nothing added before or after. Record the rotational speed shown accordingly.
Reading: rpm 1150
